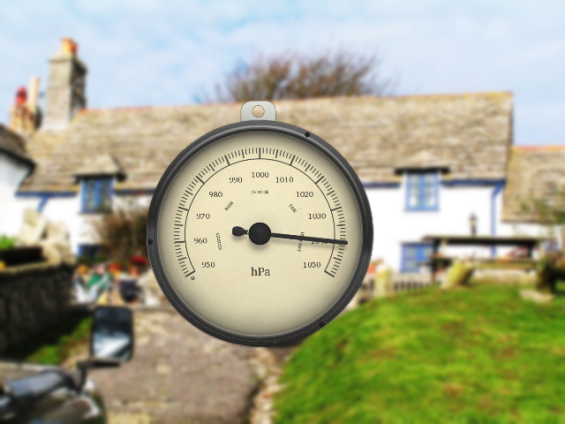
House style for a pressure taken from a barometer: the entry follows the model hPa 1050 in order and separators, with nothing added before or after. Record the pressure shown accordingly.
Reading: hPa 1040
